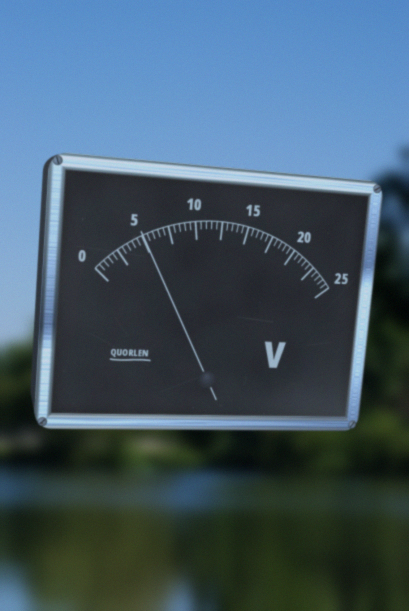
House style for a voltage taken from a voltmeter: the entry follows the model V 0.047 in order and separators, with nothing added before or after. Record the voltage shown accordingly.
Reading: V 5
